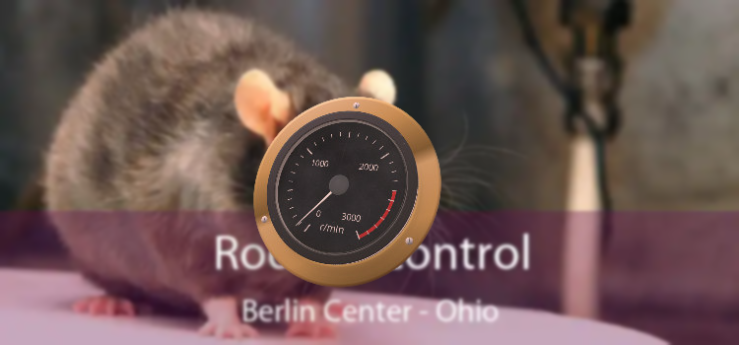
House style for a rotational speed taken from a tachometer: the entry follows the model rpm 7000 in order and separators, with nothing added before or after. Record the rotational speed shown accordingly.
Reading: rpm 100
